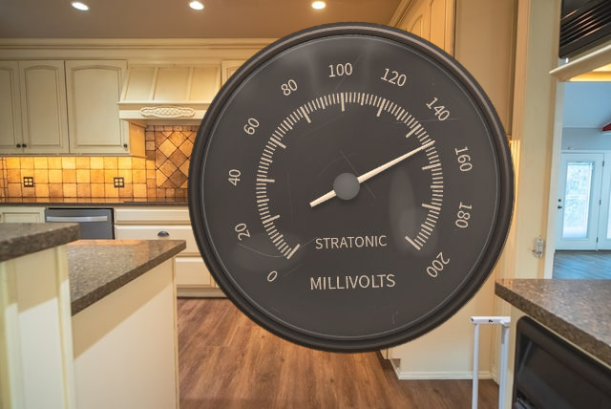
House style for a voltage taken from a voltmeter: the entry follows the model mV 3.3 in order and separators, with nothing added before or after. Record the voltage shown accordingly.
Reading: mV 150
